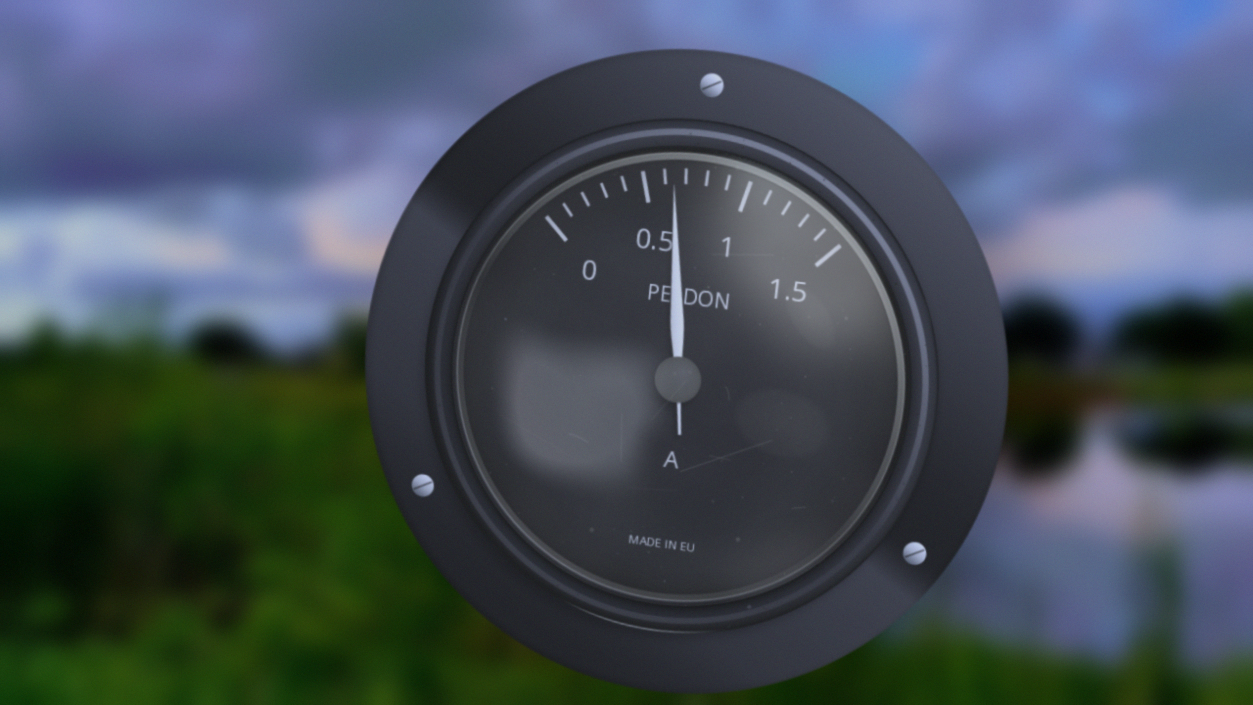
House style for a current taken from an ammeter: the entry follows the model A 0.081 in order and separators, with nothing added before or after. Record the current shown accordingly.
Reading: A 0.65
